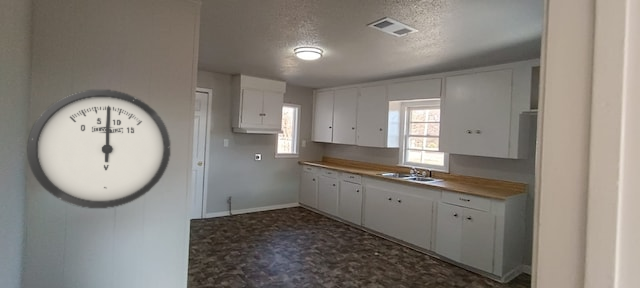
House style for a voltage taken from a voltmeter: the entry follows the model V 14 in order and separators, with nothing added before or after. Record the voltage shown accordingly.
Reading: V 7.5
